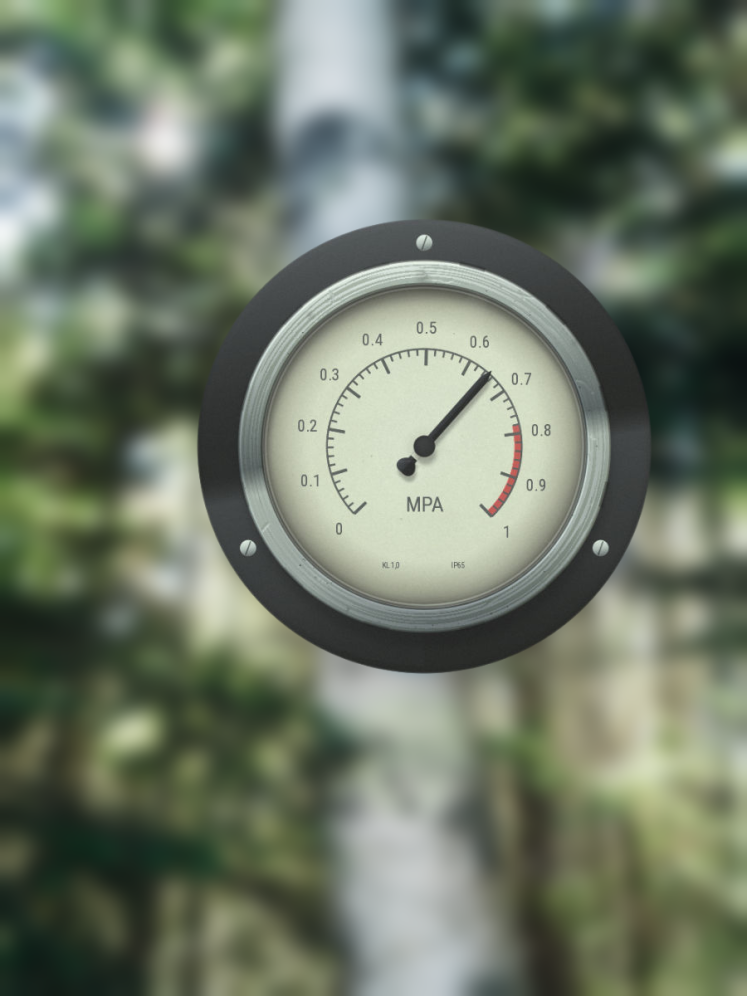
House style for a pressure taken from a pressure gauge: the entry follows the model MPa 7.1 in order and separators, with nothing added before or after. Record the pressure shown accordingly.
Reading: MPa 0.65
